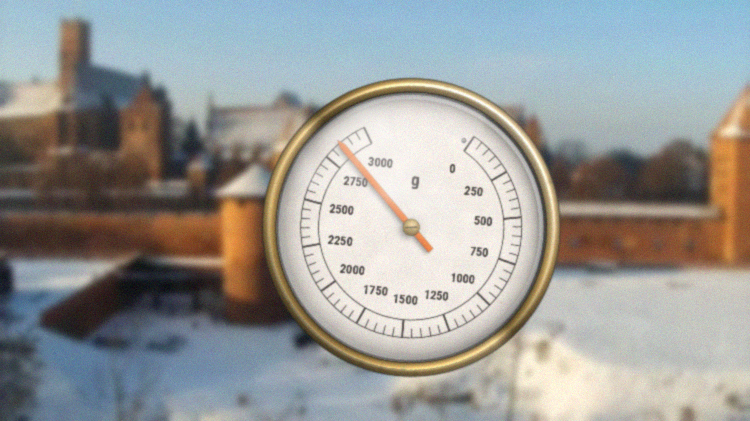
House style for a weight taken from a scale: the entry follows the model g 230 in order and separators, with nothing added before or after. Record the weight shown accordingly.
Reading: g 2850
